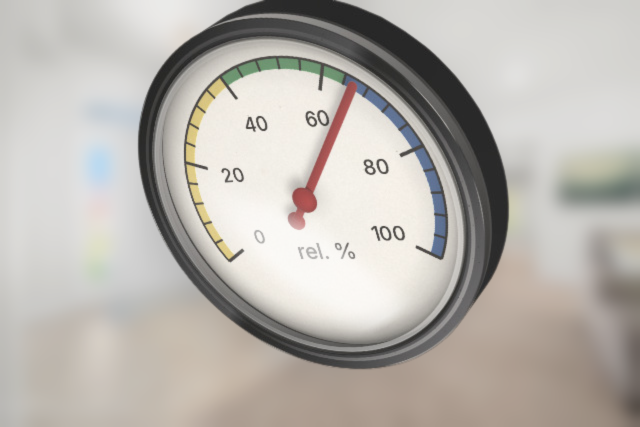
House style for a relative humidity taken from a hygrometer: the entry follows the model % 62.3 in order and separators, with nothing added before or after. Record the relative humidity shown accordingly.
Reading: % 66
